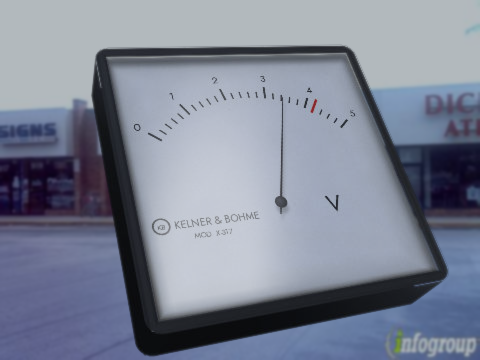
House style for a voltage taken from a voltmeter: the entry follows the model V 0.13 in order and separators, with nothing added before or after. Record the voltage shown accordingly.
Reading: V 3.4
